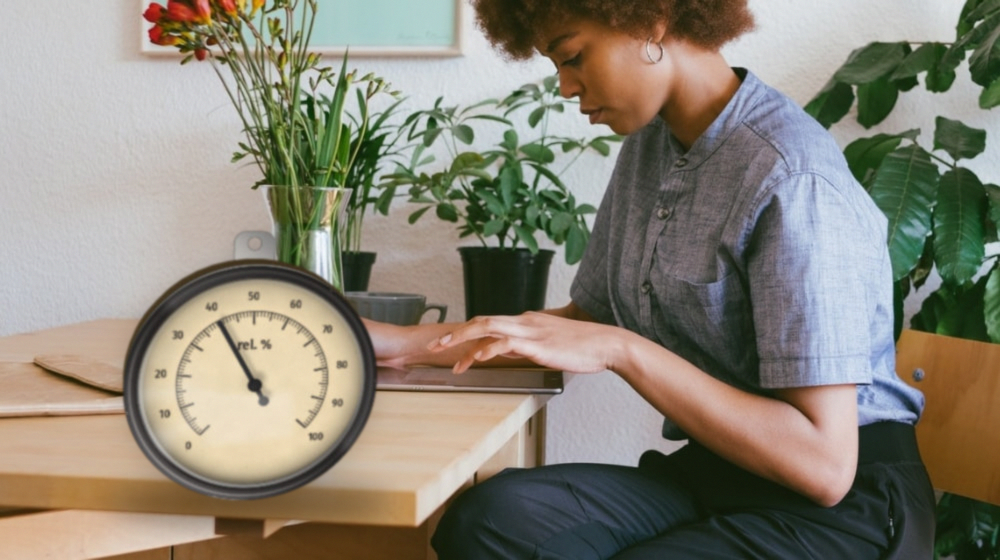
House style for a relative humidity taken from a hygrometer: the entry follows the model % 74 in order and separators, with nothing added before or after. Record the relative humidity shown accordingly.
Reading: % 40
